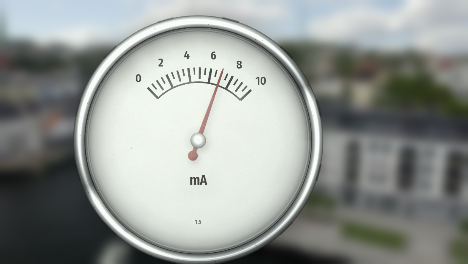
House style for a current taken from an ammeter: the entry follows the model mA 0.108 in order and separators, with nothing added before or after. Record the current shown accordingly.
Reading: mA 7
